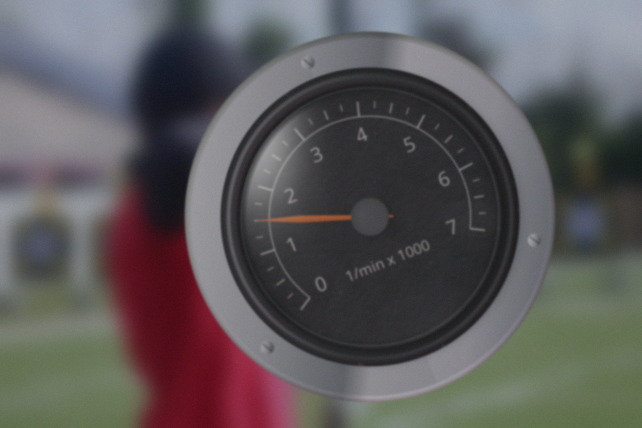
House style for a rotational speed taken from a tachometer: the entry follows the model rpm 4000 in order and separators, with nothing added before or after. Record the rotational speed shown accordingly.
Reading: rpm 1500
